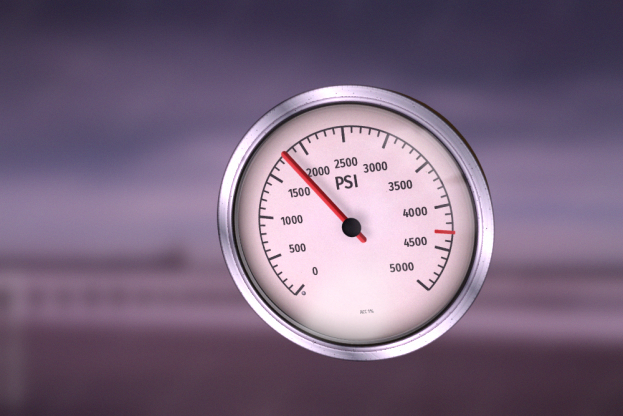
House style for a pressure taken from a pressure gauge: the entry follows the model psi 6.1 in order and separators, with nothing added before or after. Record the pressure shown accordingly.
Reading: psi 1800
